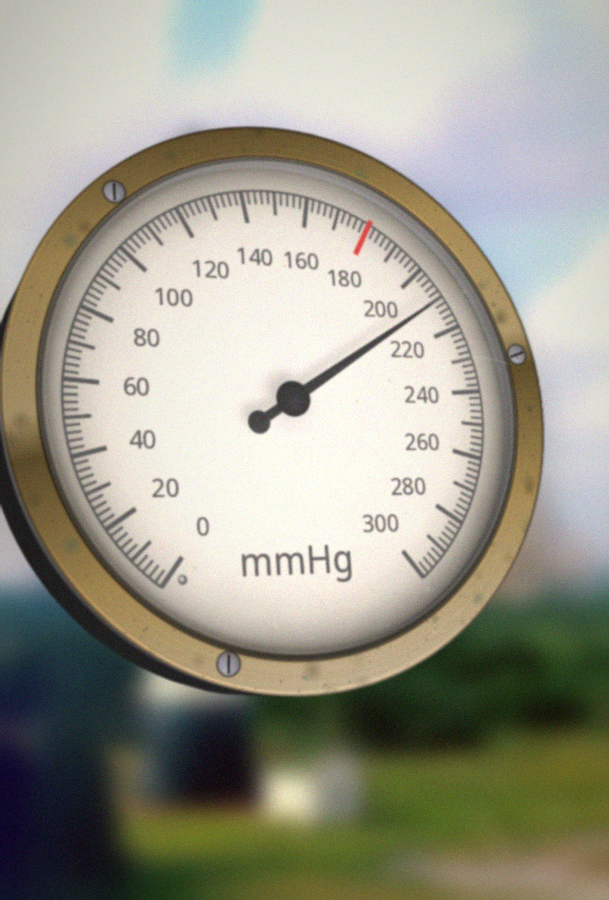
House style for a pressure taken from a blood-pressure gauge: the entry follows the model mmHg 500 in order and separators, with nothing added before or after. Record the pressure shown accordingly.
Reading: mmHg 210
